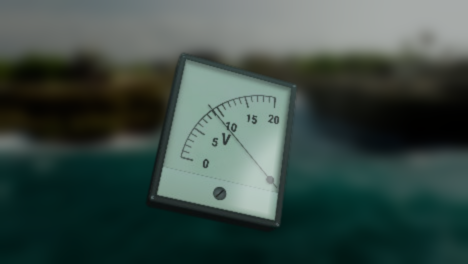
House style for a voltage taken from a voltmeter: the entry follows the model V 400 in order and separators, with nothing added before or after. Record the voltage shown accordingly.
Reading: V 9
